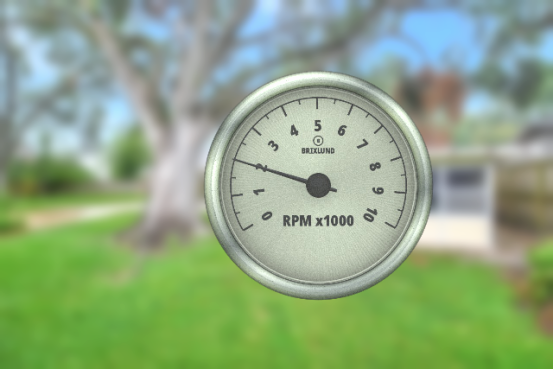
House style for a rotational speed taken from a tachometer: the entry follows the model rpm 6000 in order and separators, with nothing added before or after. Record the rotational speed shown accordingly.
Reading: rpm 2000
